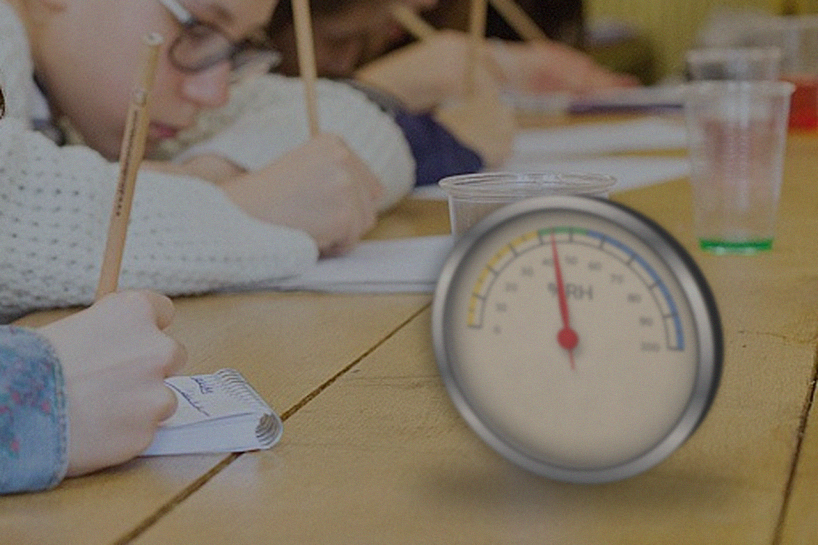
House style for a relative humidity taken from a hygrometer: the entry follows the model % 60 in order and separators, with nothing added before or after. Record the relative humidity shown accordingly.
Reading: % 45
